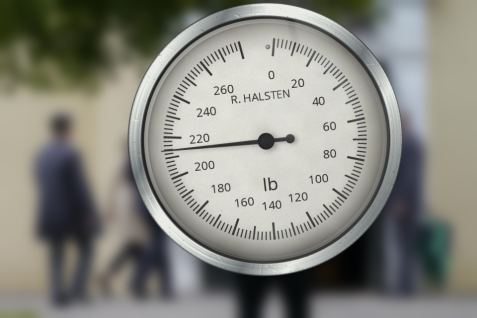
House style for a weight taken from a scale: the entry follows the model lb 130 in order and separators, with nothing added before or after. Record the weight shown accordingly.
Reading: lb 214
